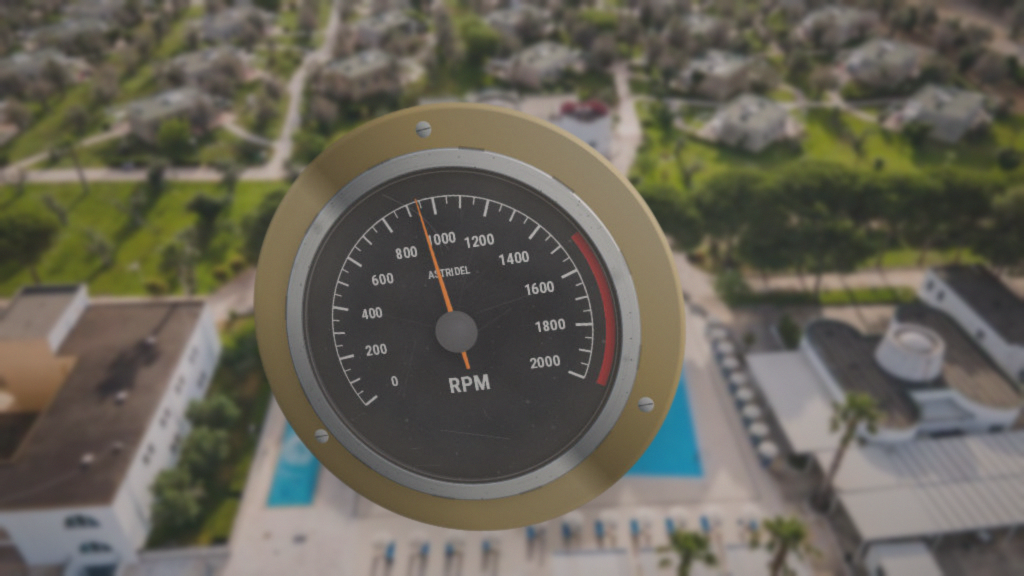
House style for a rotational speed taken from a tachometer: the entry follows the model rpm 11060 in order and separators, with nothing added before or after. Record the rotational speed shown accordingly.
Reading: rpm 950
